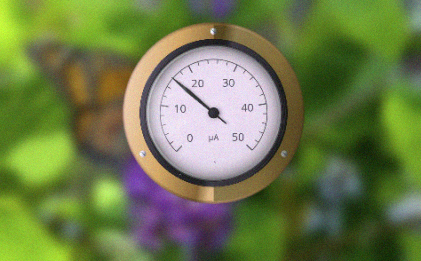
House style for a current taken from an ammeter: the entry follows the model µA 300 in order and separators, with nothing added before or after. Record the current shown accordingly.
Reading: µA 16
